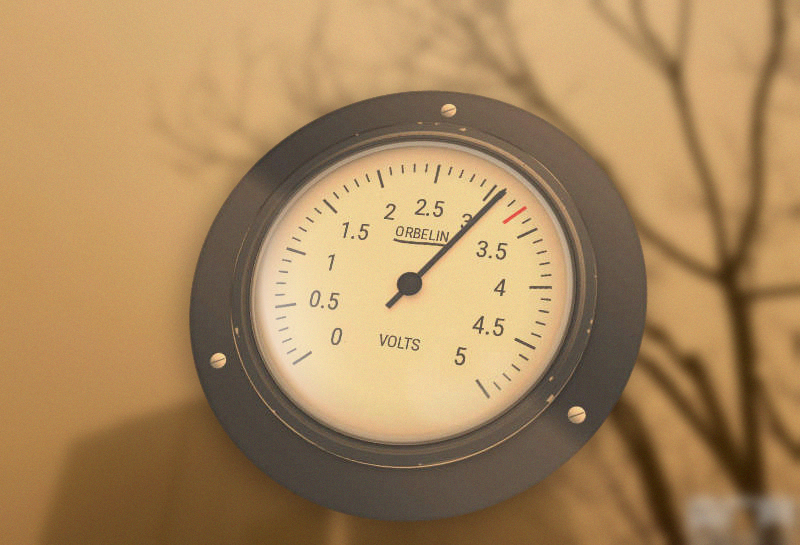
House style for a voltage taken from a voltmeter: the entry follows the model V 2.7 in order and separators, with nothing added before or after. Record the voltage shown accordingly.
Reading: V 3.1
